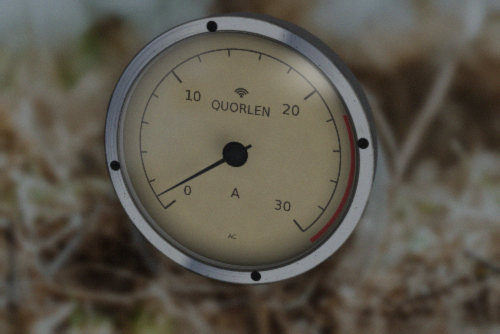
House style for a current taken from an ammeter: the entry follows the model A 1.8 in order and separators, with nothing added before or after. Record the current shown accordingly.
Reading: A 1
